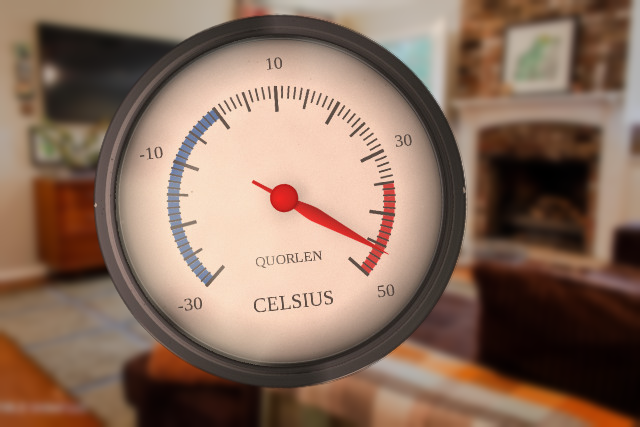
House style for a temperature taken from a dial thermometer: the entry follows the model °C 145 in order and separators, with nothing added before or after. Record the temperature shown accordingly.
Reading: °C 46
